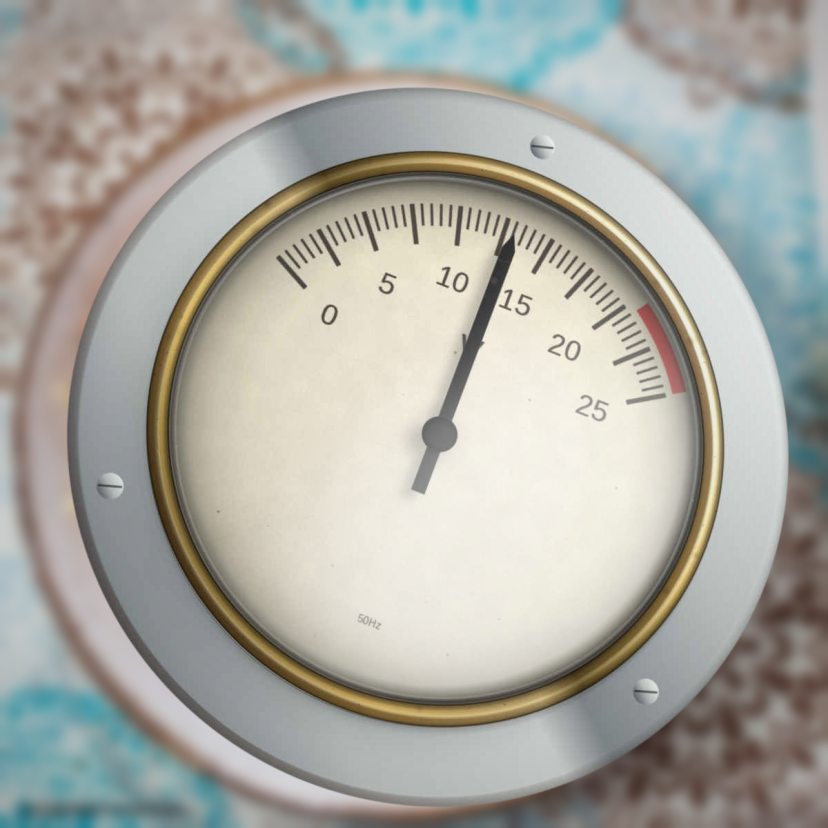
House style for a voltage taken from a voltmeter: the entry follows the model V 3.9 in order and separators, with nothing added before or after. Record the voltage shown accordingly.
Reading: V 13
